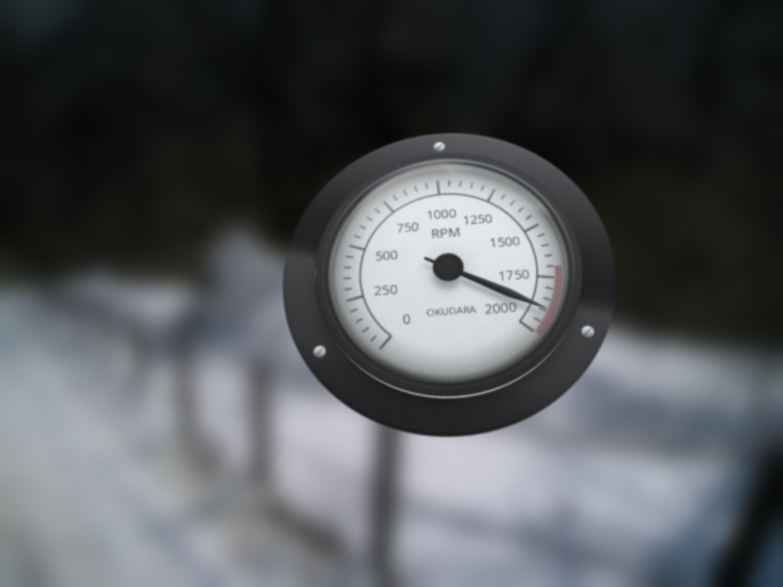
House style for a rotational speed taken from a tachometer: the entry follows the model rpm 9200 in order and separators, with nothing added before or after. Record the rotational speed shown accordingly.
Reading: rpm 1900
